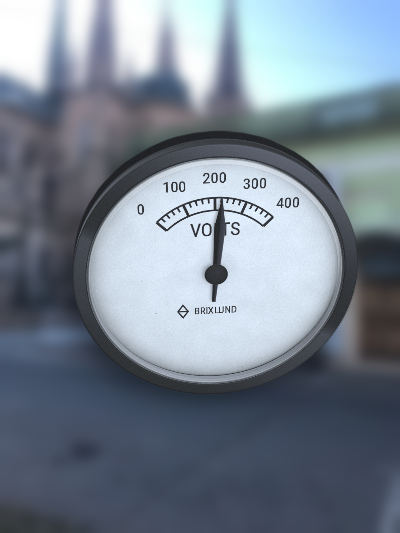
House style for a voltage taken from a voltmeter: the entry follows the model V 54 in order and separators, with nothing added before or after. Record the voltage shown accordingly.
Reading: V 220
